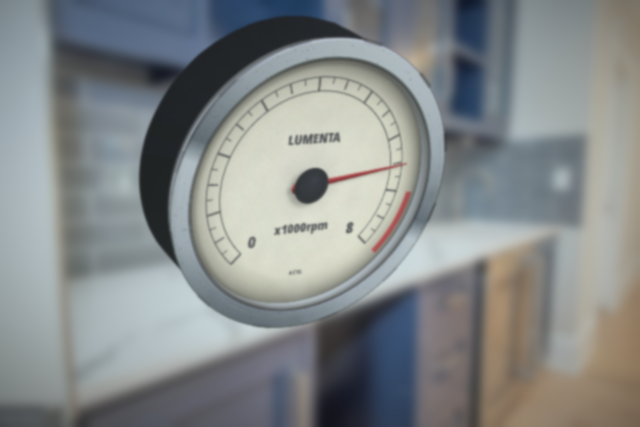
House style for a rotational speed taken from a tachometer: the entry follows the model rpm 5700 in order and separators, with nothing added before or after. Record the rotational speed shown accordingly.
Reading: rpm 6500
